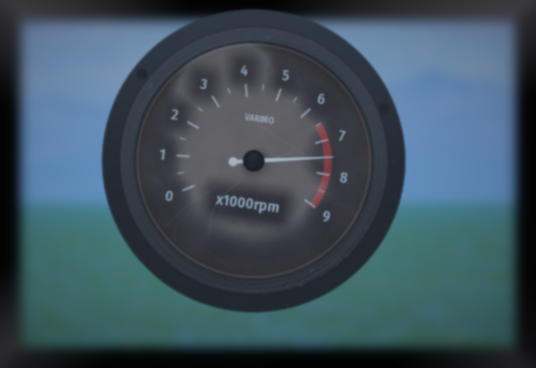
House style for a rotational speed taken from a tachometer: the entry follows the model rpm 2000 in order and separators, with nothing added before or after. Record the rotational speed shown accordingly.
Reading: rpm 7500
